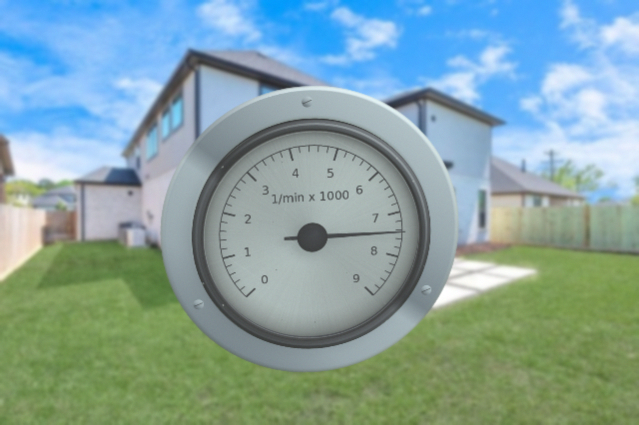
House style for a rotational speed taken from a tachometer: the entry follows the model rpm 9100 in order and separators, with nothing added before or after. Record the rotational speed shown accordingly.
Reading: rpm 7400
